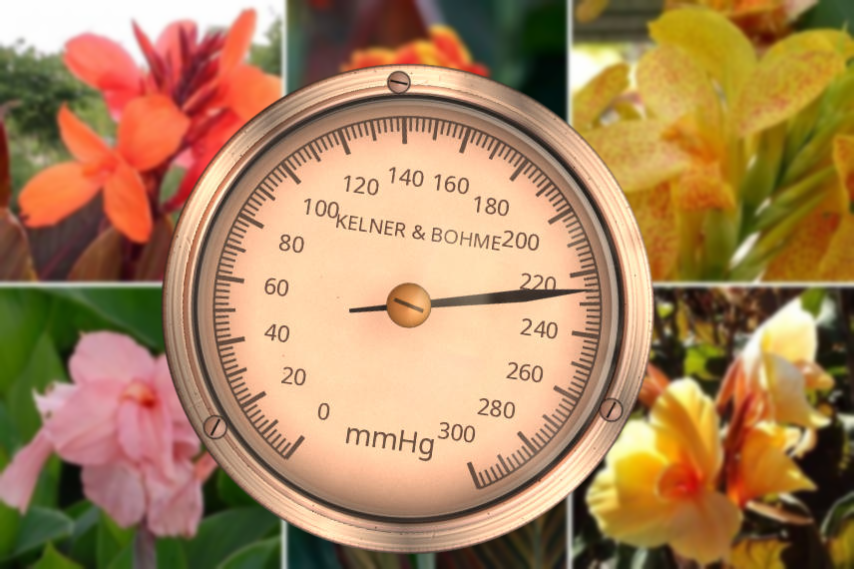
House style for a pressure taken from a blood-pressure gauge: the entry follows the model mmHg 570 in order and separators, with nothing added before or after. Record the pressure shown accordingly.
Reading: mmHg 226
